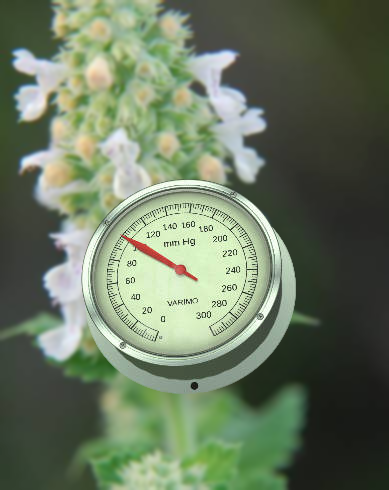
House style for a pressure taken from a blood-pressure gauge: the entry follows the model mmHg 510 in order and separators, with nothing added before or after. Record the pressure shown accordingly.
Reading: mmHg 100
